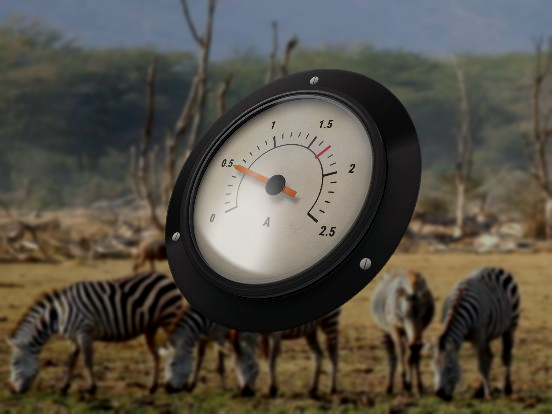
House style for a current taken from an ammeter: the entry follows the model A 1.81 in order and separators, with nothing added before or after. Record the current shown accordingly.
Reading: A 0.5
